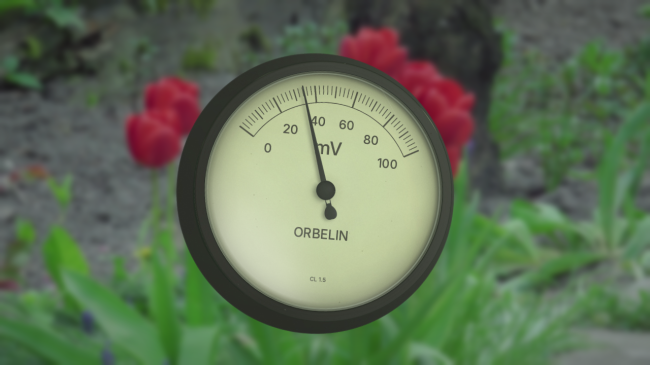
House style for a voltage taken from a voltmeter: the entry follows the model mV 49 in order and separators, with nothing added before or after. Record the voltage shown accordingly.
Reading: mV 34
